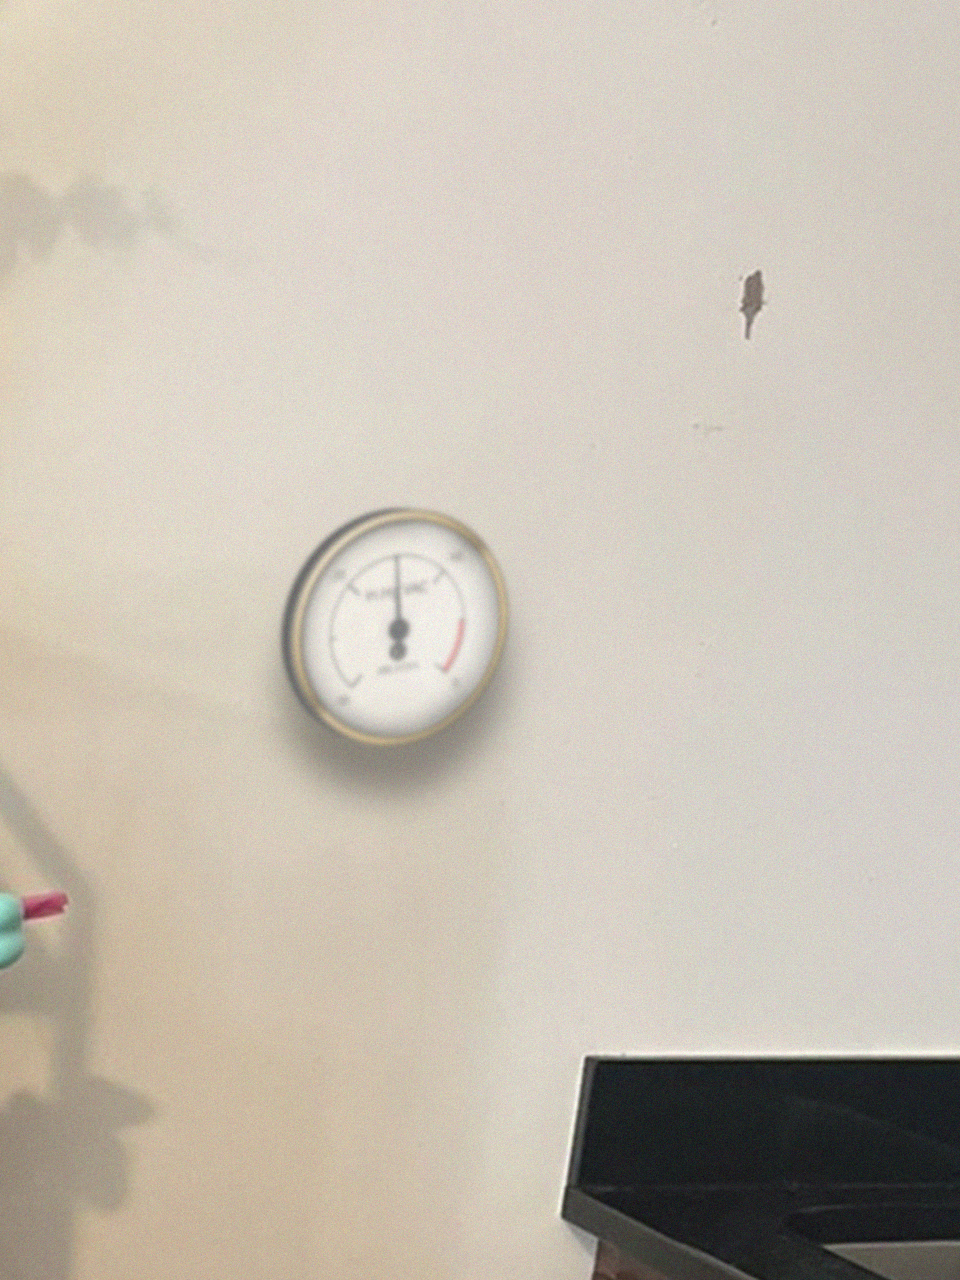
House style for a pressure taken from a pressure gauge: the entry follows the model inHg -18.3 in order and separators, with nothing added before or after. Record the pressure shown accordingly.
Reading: inHg -15
